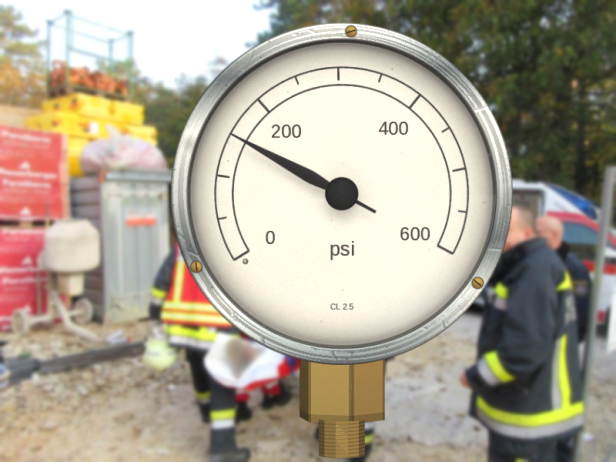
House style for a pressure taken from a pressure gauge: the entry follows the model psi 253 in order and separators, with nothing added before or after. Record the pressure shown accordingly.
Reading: psi 150
